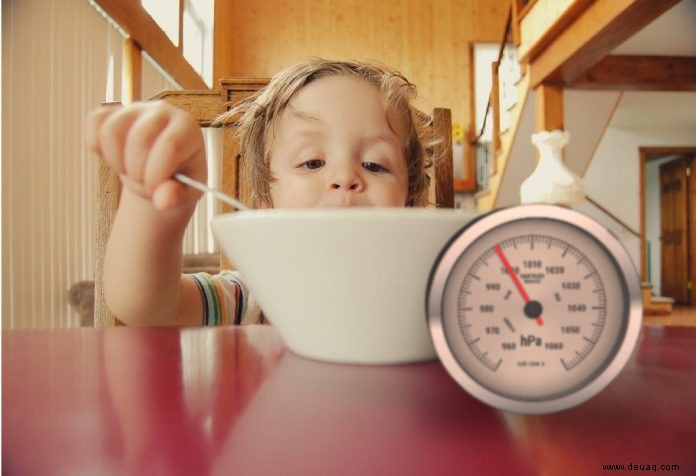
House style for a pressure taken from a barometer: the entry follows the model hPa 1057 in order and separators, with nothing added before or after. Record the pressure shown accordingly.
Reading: hPa 1000
